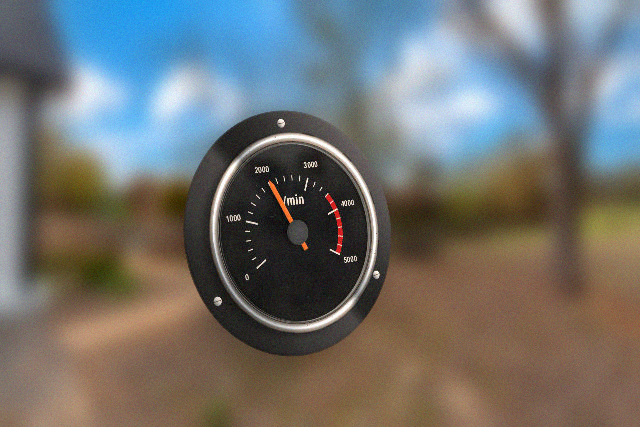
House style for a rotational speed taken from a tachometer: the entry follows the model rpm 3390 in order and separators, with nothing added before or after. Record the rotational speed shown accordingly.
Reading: rpm 2000
